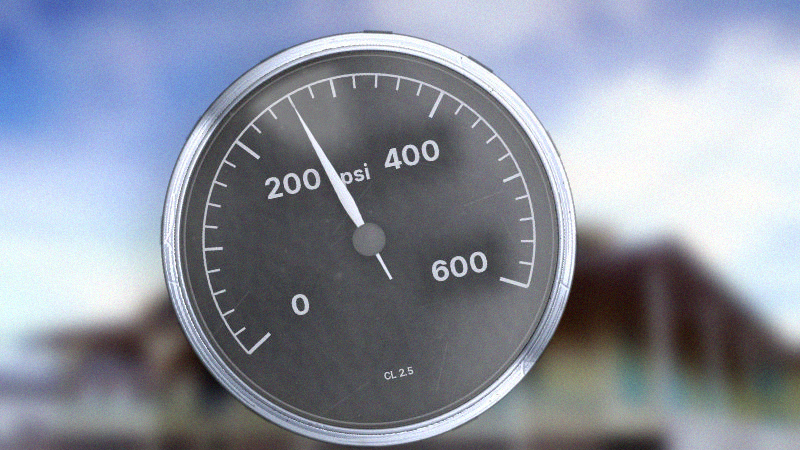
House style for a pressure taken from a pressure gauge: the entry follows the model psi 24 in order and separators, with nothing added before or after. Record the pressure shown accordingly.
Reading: psi 260
